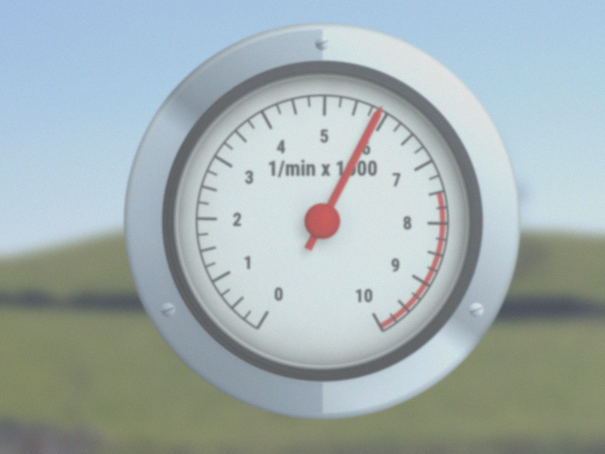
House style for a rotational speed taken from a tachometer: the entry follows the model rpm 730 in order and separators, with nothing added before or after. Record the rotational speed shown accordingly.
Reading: rpm 5875
